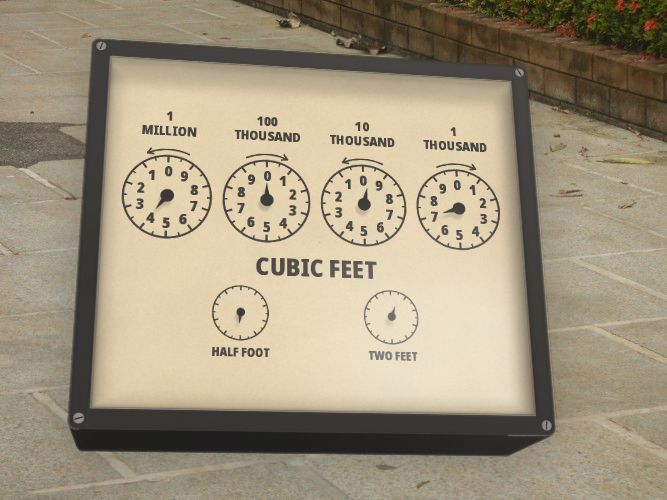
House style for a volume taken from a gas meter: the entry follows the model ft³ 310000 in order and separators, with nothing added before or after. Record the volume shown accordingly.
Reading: ft³ 399700
